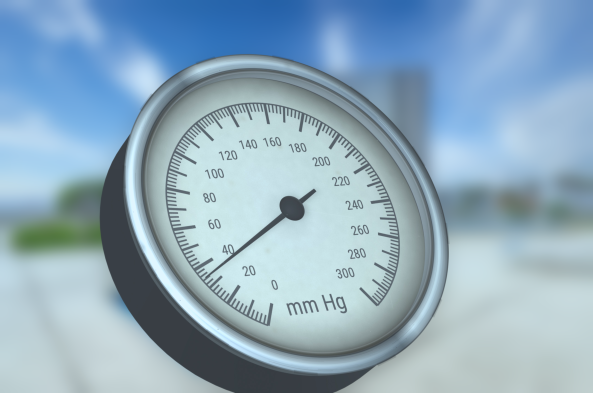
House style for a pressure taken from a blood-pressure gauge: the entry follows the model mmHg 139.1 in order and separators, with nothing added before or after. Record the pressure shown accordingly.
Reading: mmHg 34
